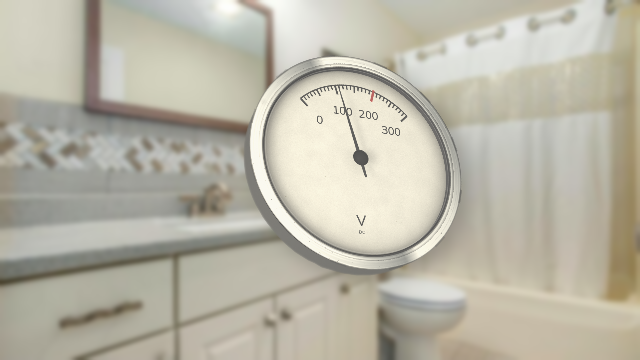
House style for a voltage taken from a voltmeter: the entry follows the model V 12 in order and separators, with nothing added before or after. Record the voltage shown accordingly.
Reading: V 100
